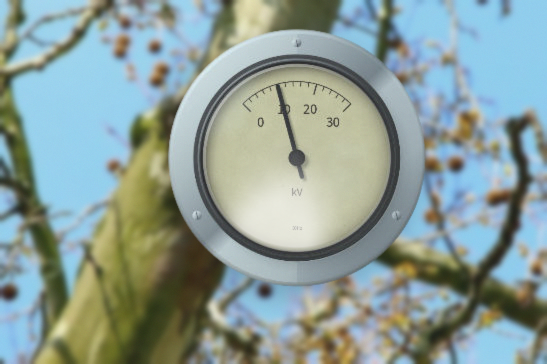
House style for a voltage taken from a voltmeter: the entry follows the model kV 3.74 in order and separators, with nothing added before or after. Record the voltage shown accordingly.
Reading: kV 10
